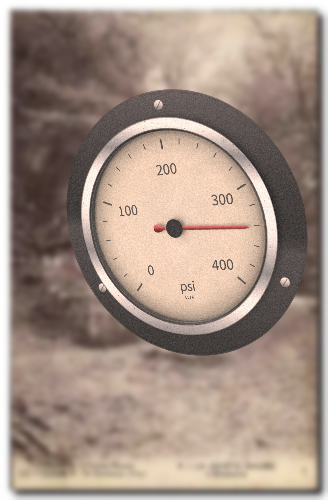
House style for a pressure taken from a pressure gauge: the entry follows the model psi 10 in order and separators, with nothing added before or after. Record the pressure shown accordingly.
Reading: psi 340
